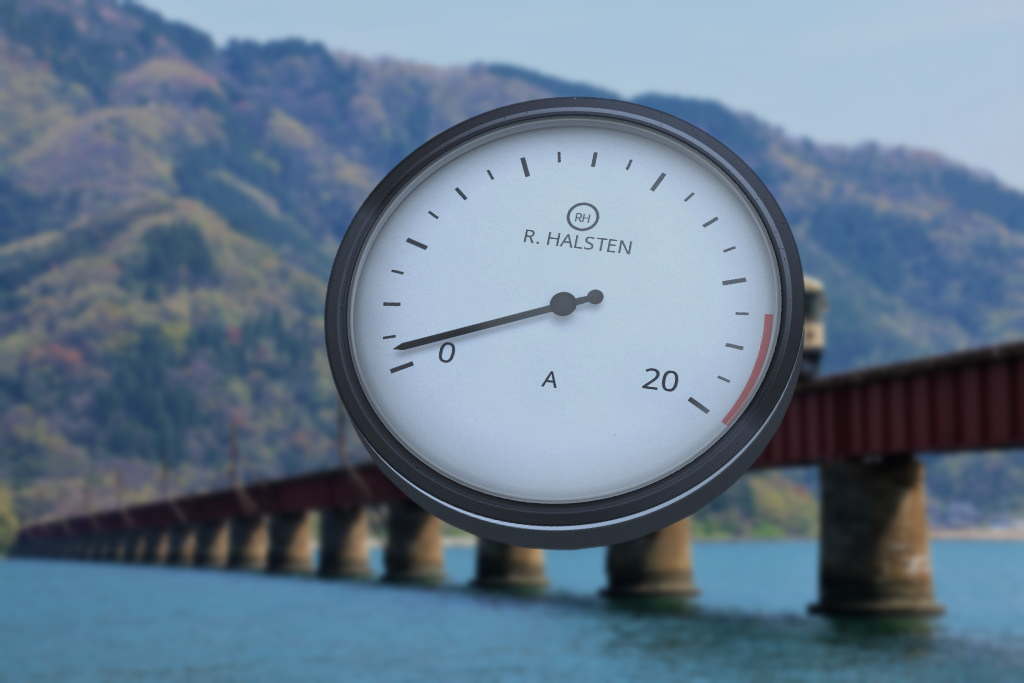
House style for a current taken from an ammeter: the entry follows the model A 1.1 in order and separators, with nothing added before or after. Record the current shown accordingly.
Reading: A 0.5
